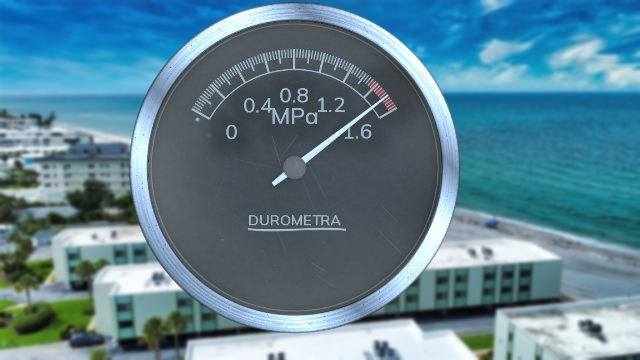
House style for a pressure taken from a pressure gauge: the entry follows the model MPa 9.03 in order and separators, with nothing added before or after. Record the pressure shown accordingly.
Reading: MPa 1.5
